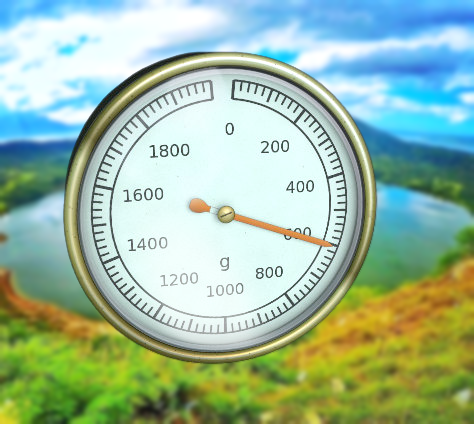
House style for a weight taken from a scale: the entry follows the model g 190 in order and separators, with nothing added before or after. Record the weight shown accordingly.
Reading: g 600
